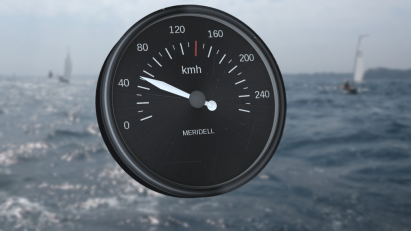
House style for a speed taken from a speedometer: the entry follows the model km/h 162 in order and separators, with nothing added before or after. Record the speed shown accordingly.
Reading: km/h 50
